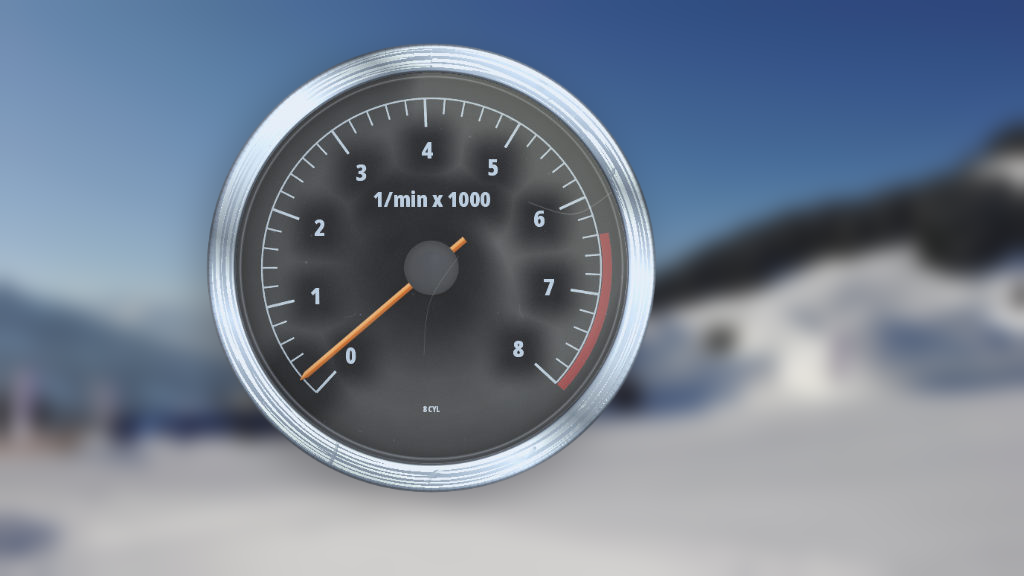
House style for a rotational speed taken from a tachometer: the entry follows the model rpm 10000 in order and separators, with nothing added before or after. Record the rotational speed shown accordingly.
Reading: rpm 200
